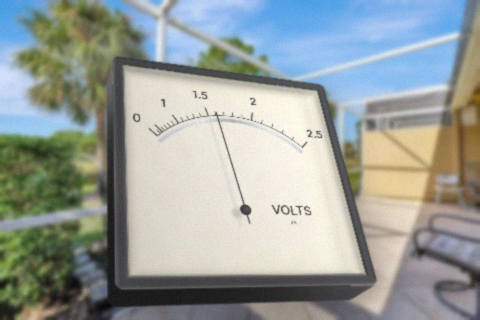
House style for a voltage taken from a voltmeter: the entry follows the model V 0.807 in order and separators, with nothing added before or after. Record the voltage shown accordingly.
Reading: V 1.6
